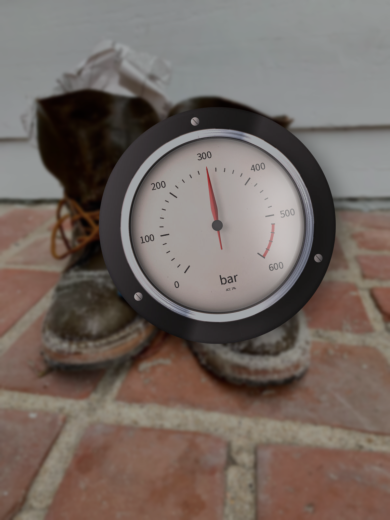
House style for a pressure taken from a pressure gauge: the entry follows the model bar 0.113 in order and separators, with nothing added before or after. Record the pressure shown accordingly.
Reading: bar 300
